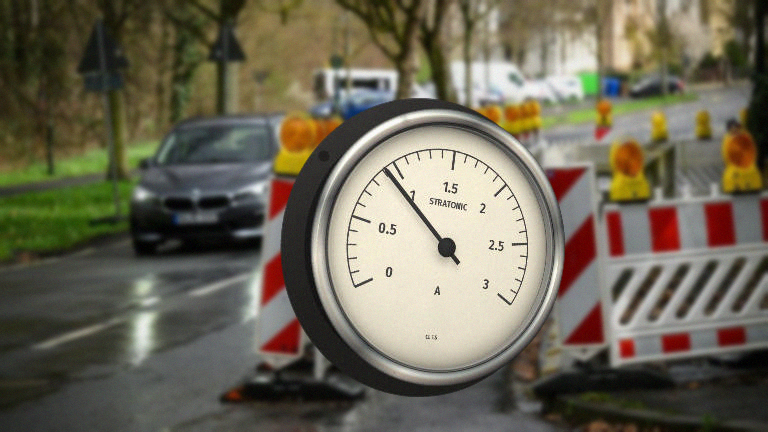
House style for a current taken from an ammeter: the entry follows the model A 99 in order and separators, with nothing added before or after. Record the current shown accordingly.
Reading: A 0.9
